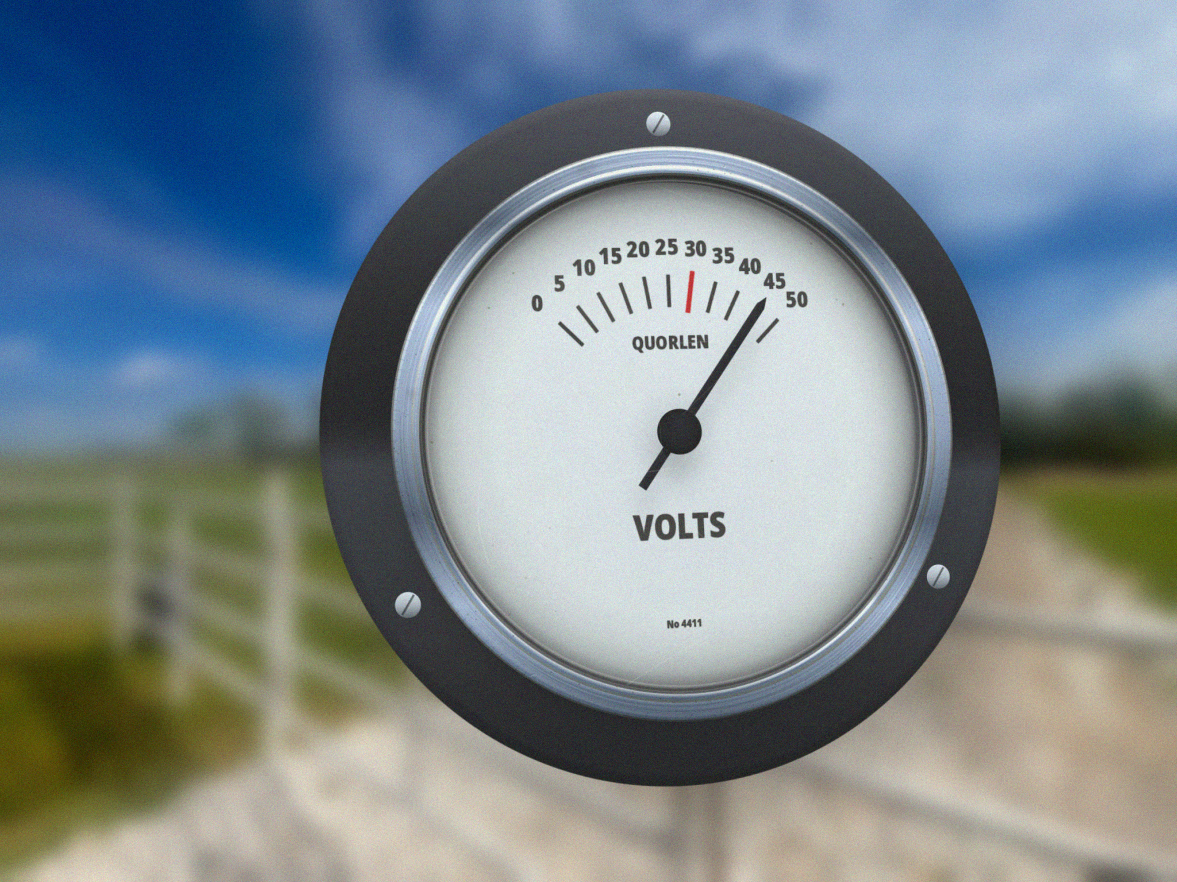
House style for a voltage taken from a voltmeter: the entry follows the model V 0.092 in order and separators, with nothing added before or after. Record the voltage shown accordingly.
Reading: V 45
